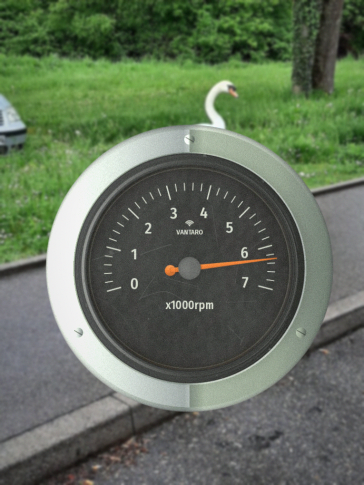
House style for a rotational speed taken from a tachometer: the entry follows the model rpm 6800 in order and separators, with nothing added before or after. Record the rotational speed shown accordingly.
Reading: rpm 6300
